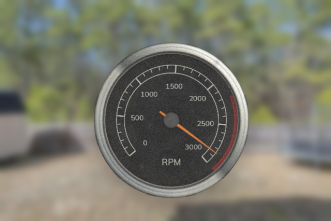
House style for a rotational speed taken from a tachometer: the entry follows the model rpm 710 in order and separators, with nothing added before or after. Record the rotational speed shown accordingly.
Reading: rpm 2850
